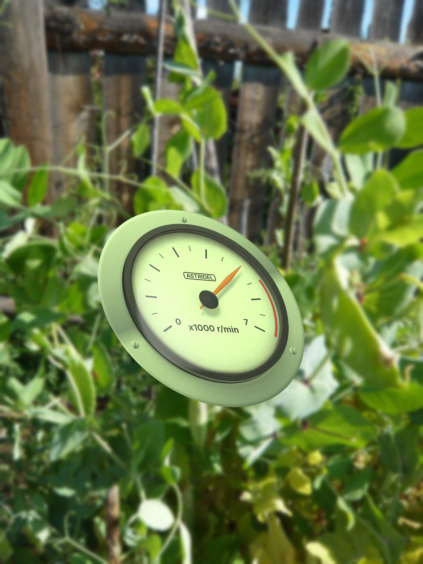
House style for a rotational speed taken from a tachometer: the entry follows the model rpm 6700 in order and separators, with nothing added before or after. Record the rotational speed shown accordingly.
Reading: rpm 5000
